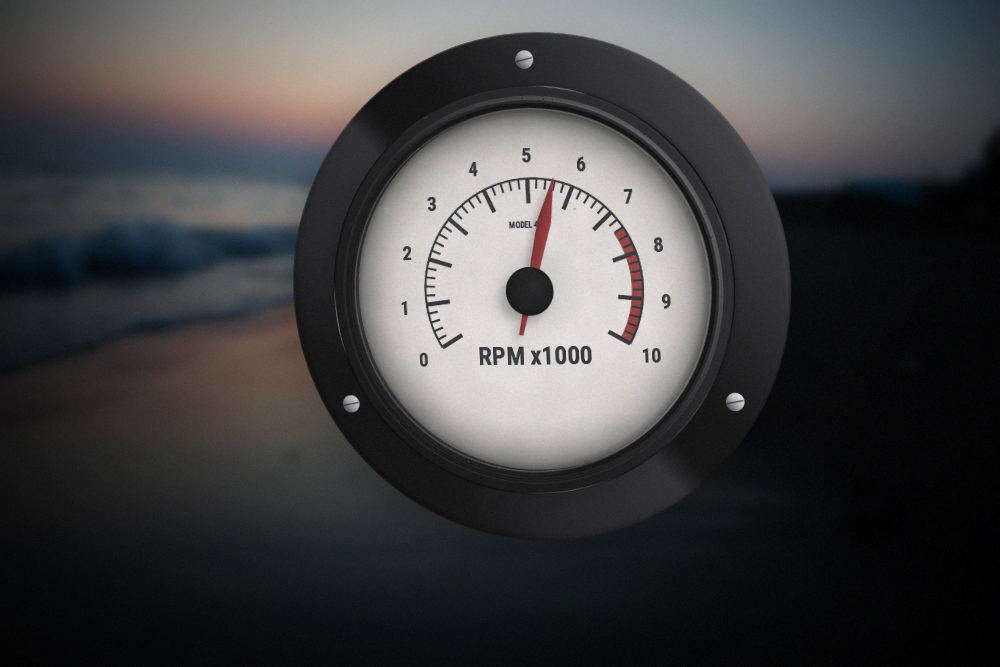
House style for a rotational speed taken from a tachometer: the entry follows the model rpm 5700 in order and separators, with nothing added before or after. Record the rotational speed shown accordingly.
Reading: rpm 5600
